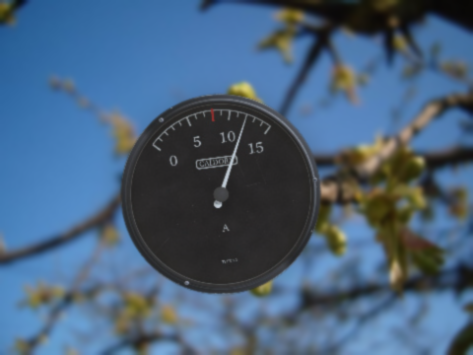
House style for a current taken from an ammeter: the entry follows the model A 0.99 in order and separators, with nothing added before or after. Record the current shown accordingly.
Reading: A 12
